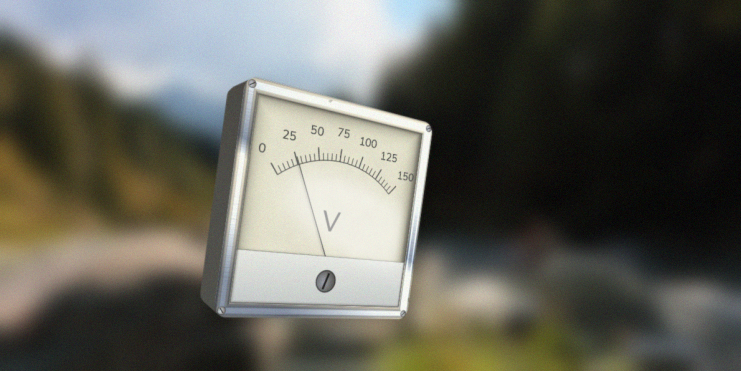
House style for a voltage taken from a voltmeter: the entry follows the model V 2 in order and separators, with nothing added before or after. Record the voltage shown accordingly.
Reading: V 25
